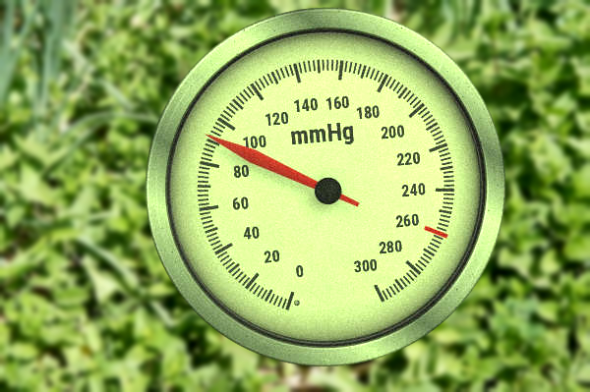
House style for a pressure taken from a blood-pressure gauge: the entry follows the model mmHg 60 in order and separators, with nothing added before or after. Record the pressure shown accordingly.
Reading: mmHg 92
